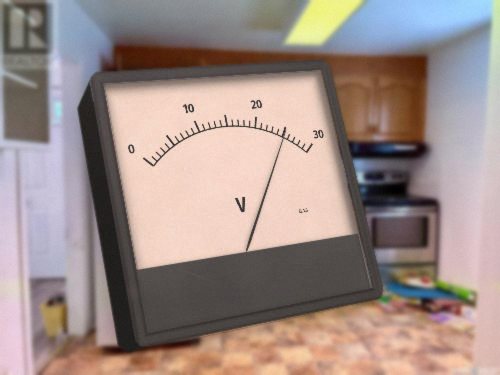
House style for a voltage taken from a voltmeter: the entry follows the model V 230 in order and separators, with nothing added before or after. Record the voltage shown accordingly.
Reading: V 25
